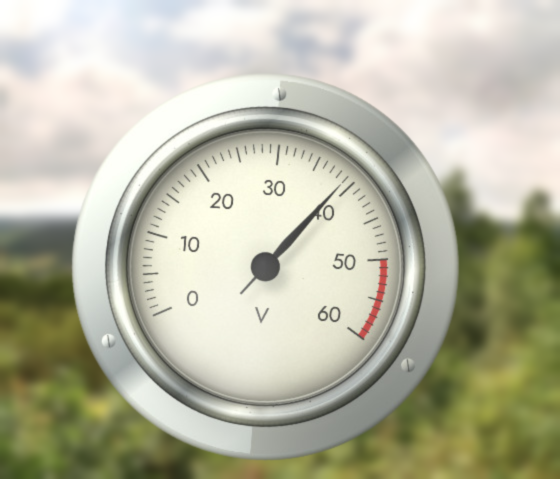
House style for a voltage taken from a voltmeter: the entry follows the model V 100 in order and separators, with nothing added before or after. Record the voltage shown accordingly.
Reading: V 39
